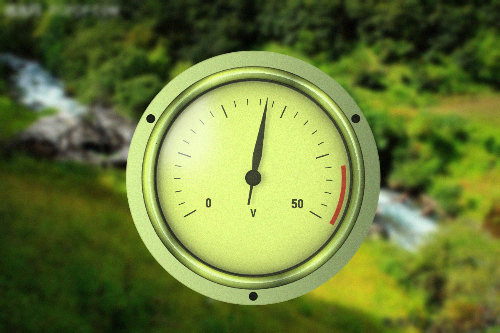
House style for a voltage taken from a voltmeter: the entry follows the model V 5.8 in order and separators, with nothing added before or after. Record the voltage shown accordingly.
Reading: V 27
